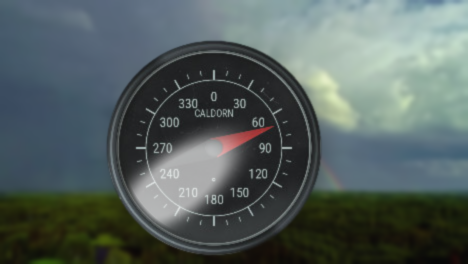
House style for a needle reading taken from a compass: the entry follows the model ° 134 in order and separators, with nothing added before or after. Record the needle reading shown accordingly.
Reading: ° 70
